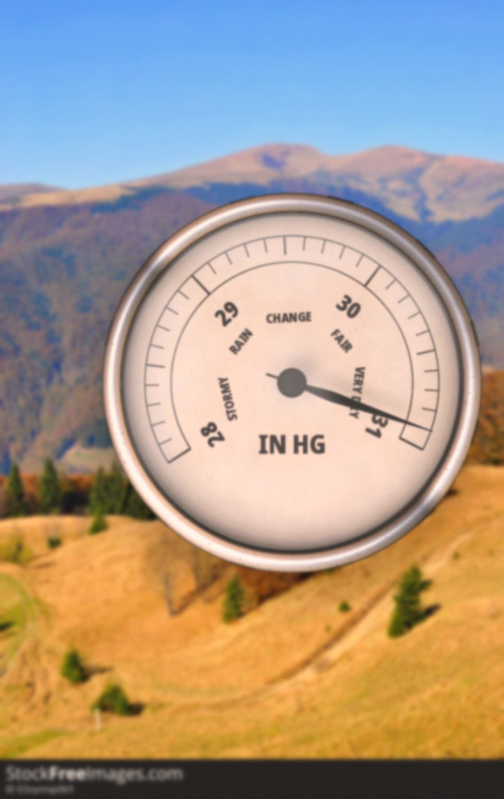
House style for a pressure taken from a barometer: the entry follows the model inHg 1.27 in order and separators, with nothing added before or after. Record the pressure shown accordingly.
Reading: inHg 30.9
